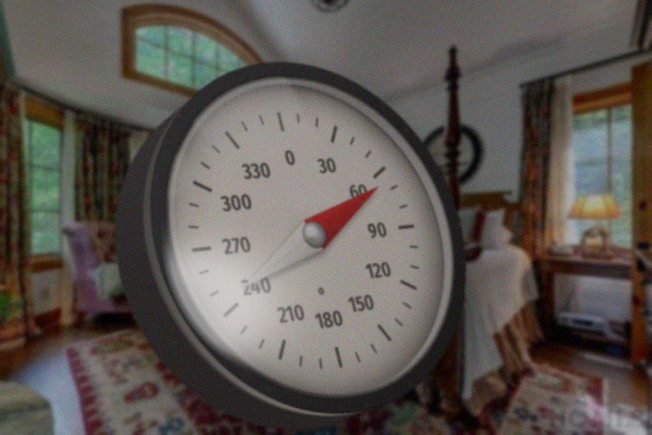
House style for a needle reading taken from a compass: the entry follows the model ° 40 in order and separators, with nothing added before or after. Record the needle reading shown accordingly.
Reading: ° 65
